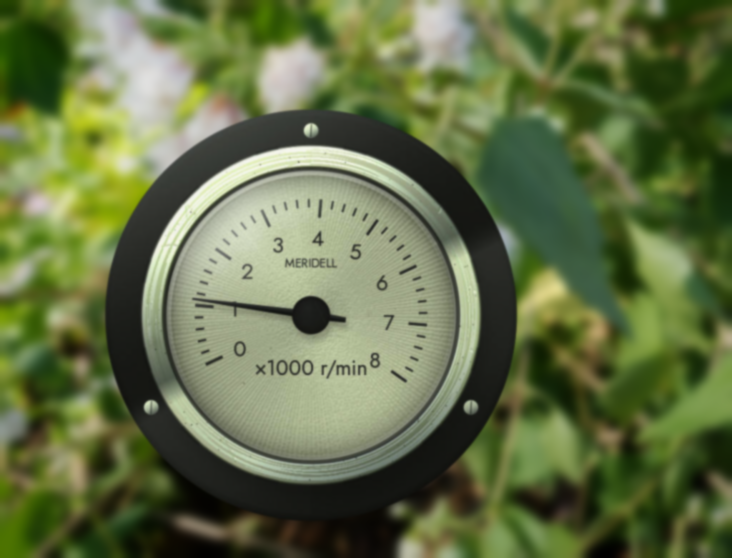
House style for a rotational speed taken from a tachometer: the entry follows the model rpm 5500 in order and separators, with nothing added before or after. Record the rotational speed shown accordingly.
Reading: rpm 1100
